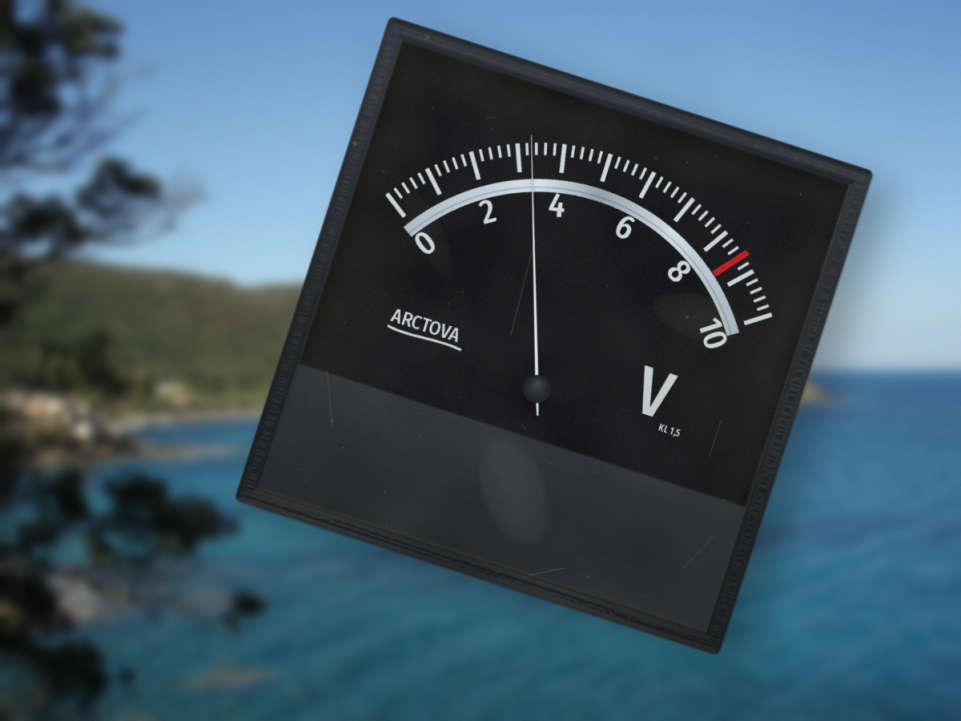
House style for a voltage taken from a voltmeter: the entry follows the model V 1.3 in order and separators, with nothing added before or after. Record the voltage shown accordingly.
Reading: V 3.3
